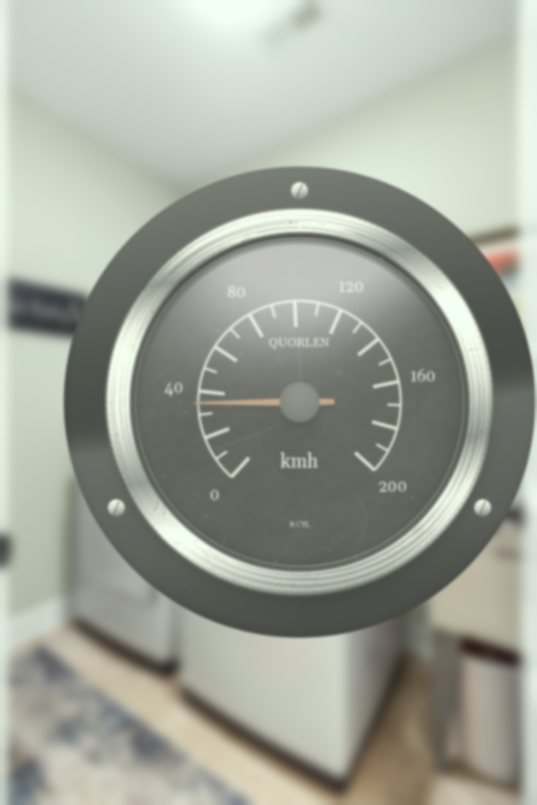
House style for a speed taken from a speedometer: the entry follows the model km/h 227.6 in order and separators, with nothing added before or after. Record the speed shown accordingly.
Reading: km/h 35
